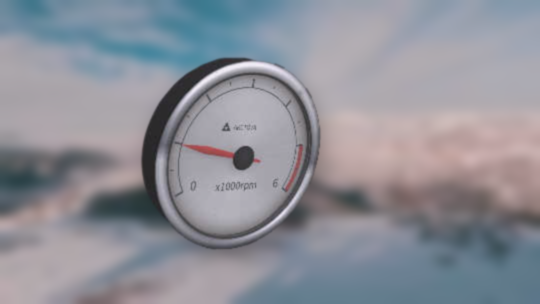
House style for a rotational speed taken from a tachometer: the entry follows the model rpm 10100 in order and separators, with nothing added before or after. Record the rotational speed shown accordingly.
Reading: rpm 1000
